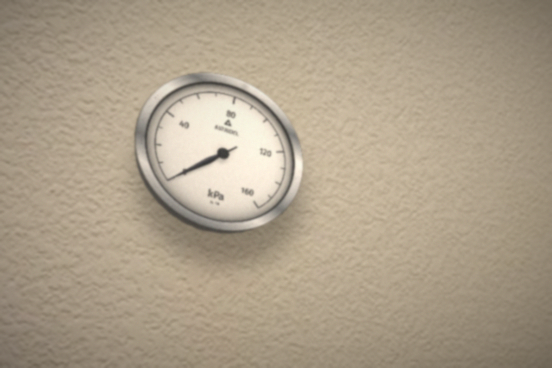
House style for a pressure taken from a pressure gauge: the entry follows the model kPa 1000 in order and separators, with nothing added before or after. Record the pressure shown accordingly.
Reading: kPa 0
